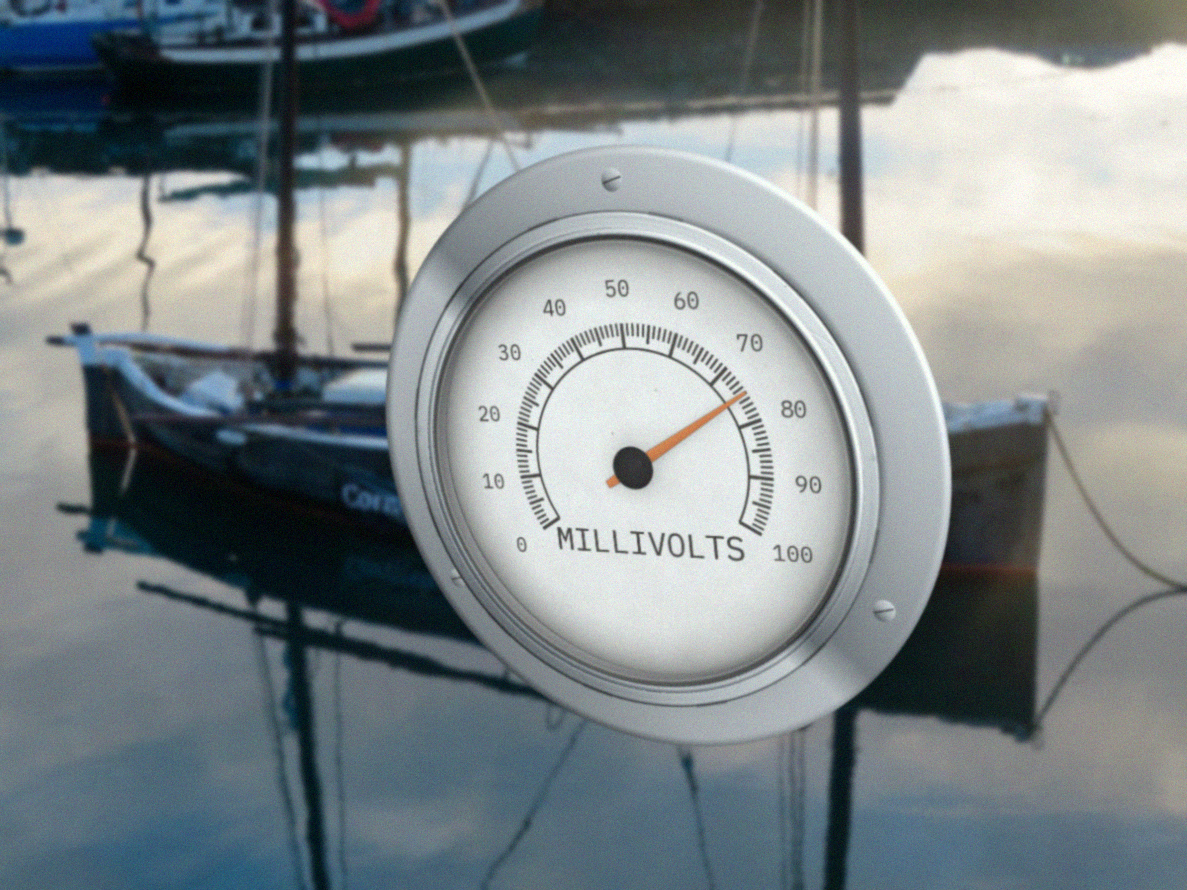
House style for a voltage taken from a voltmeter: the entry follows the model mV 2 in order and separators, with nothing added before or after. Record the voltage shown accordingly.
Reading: mV 75
